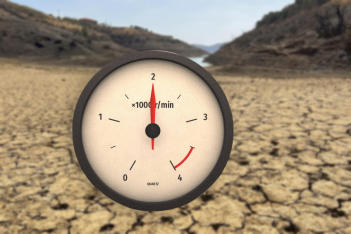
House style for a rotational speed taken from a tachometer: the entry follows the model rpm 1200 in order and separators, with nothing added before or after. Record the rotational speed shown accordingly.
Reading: rpm 2000
